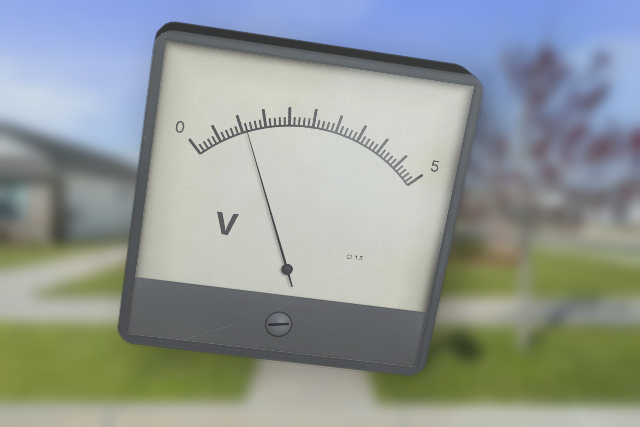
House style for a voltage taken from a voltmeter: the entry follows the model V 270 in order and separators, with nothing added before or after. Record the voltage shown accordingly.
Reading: V 1.1
